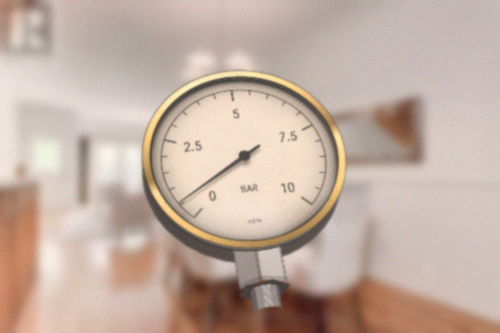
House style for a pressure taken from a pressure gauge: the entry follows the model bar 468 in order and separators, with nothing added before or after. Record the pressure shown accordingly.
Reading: bar 0.5
